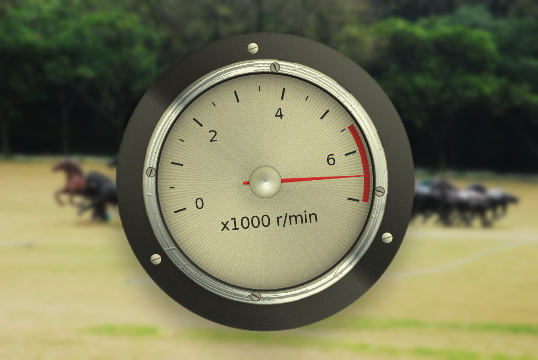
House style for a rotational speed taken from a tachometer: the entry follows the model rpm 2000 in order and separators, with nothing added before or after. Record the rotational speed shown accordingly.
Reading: rpm 6500
